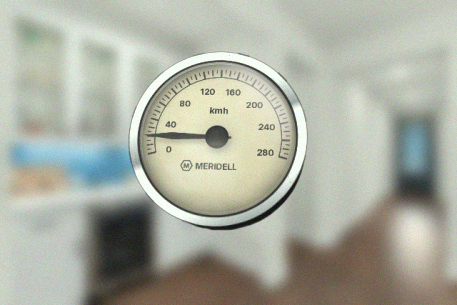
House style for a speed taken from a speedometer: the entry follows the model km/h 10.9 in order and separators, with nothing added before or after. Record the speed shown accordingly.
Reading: km/h 20
